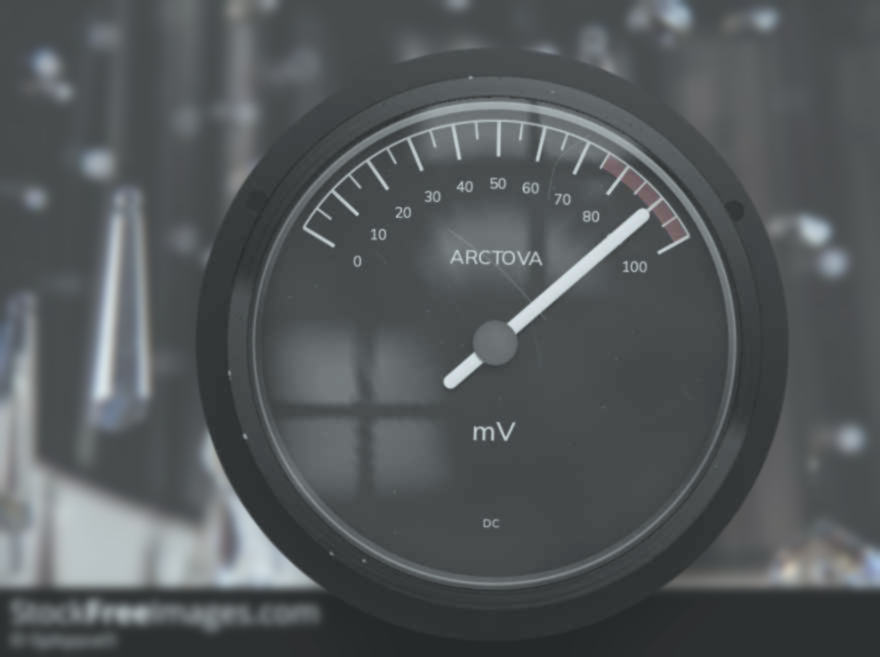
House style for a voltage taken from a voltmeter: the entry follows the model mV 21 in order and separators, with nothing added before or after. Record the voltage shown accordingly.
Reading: mV 90
